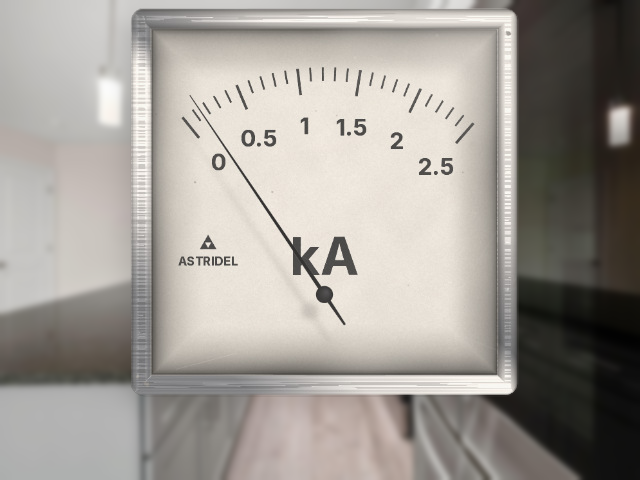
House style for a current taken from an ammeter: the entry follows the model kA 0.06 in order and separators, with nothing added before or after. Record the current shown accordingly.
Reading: kA 0.15
